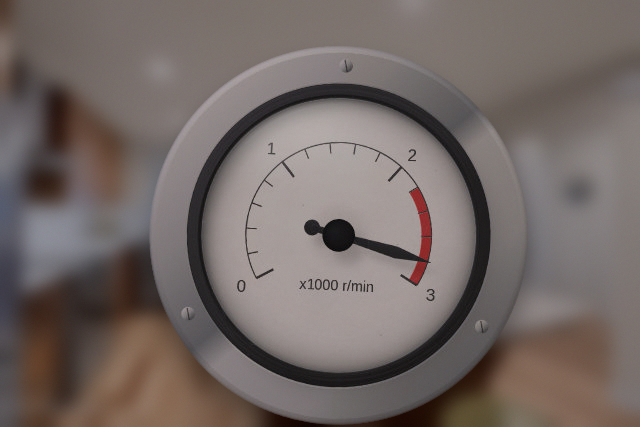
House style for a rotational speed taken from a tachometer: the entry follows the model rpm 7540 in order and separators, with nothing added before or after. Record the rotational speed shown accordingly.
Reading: rpm 2800
